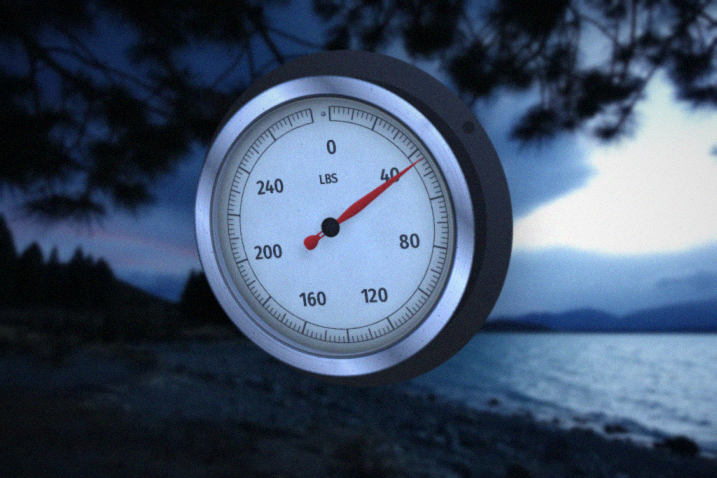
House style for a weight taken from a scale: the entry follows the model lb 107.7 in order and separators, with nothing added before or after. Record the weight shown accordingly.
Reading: lb 44
